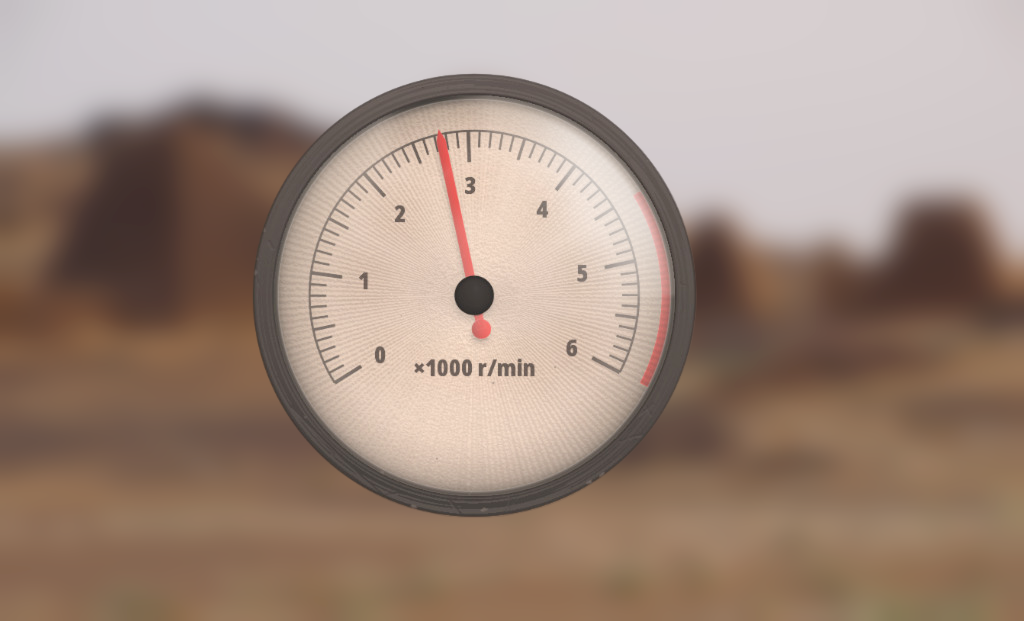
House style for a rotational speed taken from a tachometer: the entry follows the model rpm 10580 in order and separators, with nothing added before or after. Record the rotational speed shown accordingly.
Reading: rpm 2750
